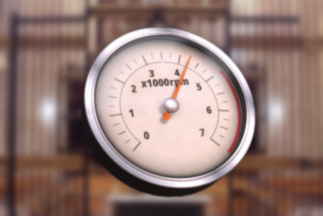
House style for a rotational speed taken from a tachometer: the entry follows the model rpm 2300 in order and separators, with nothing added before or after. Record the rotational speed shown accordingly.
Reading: rpm 4250
